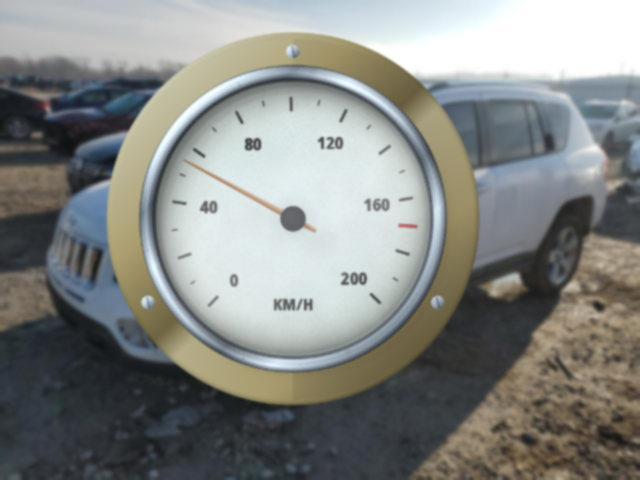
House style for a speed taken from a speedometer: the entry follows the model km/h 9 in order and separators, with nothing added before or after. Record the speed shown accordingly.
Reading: km/h 55
